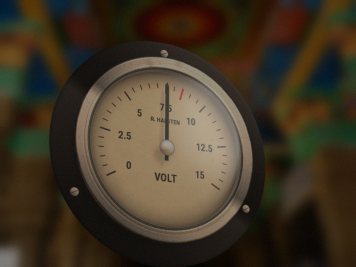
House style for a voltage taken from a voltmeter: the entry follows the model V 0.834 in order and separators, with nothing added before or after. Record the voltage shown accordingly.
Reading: V 7.5
